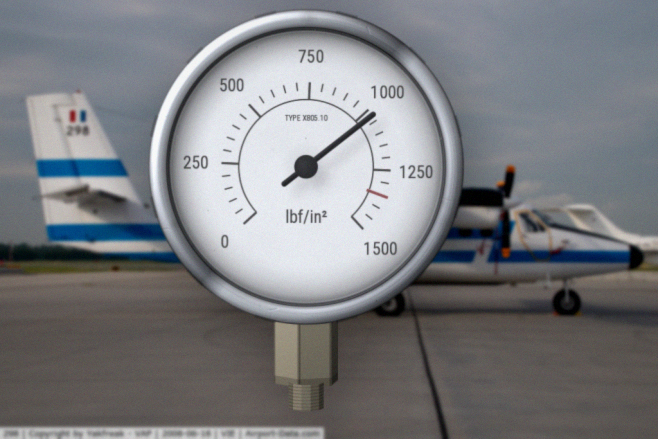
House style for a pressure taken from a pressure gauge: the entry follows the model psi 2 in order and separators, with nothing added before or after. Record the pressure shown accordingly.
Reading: psi 1025
